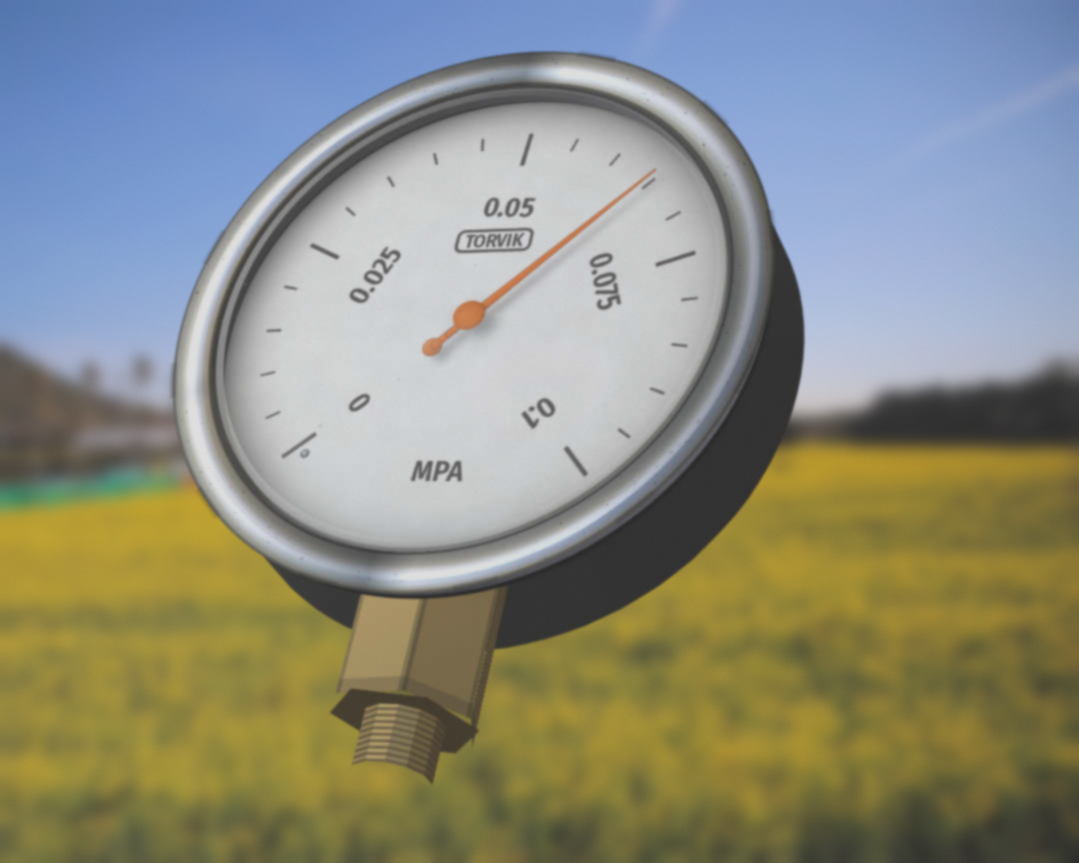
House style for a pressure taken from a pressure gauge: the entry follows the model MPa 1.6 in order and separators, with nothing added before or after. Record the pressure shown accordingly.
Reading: MPa 0.065
